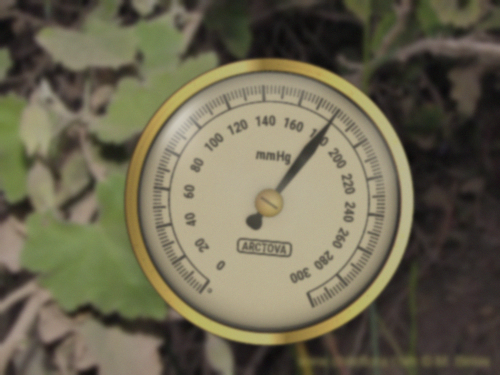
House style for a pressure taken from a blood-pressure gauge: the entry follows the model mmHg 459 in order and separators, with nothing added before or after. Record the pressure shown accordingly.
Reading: mmHg 180
